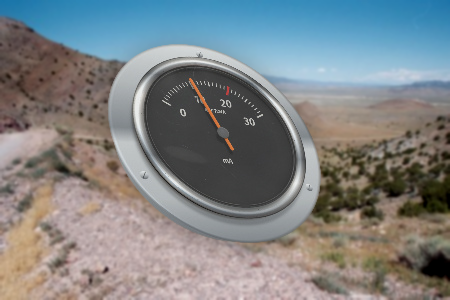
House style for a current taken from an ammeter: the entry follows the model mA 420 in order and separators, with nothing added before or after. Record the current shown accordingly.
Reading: mA 10
